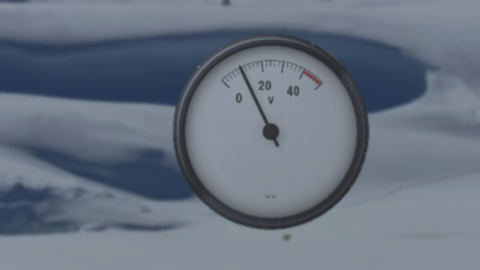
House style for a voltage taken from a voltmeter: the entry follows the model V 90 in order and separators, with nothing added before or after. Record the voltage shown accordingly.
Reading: V 10
